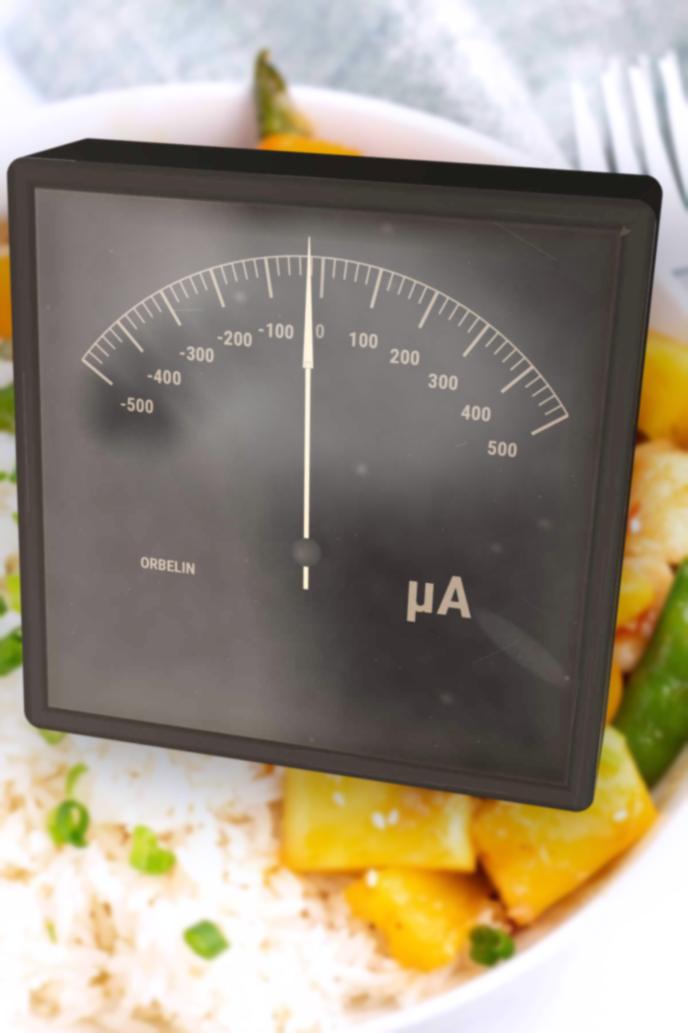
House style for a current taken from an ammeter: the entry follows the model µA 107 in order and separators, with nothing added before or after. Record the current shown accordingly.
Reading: µA -20
